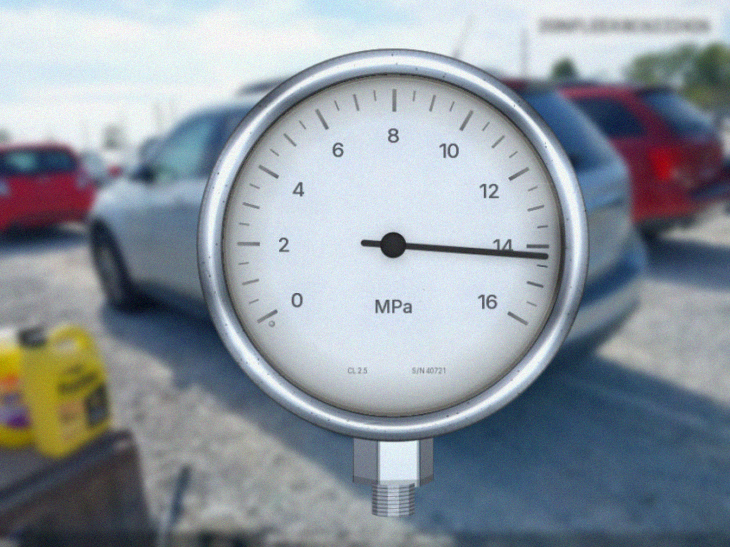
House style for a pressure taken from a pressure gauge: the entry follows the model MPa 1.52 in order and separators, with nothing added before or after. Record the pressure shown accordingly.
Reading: MPa 14.25
